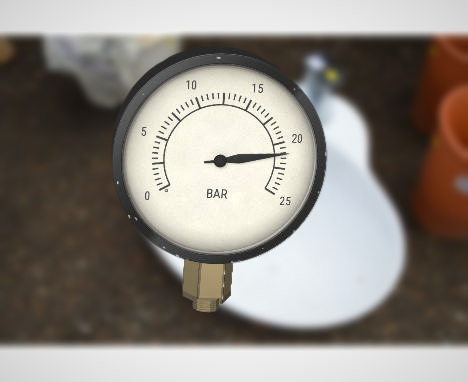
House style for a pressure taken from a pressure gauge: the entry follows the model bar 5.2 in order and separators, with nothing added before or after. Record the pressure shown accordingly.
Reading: bar 21
